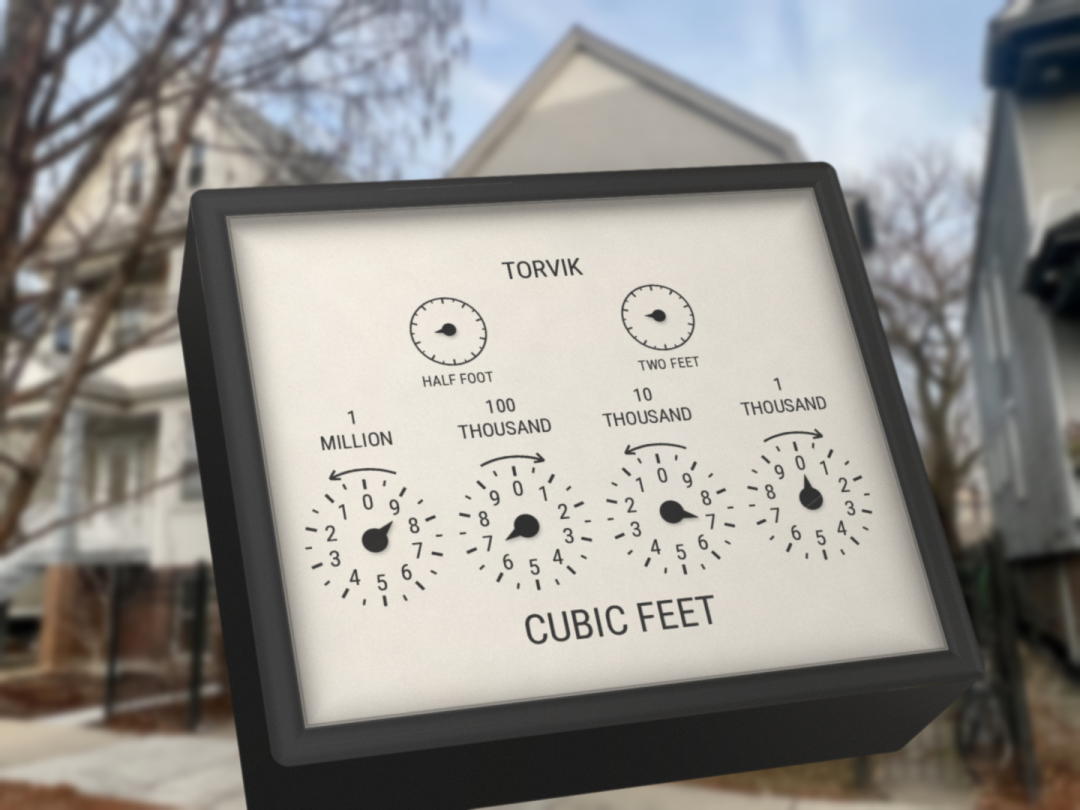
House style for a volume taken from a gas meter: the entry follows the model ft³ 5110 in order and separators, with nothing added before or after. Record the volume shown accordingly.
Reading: ft³ 867000
